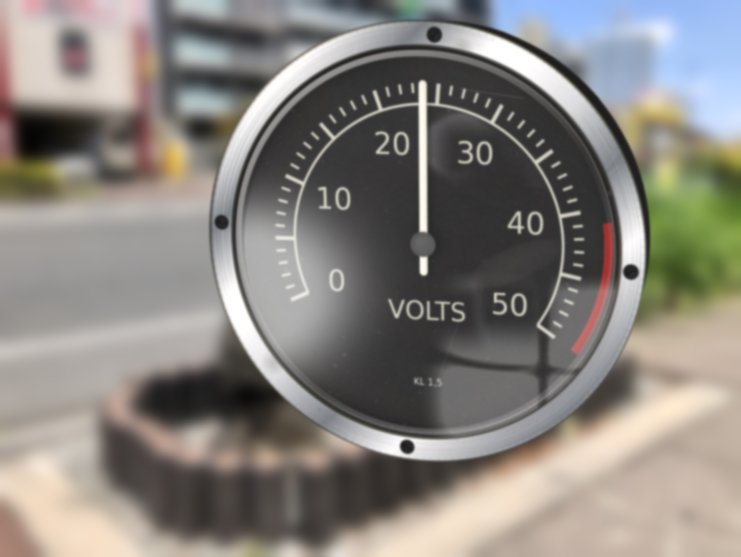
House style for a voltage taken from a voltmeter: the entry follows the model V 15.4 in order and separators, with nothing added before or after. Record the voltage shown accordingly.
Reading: V 24
